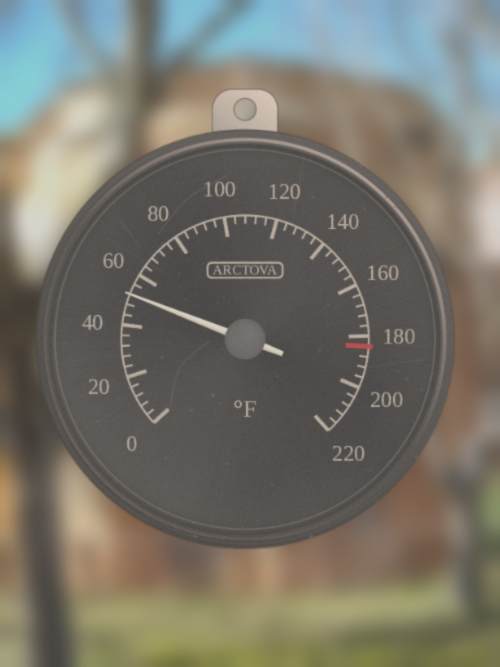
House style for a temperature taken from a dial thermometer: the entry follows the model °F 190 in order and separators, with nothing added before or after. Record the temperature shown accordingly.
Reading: °F 52
